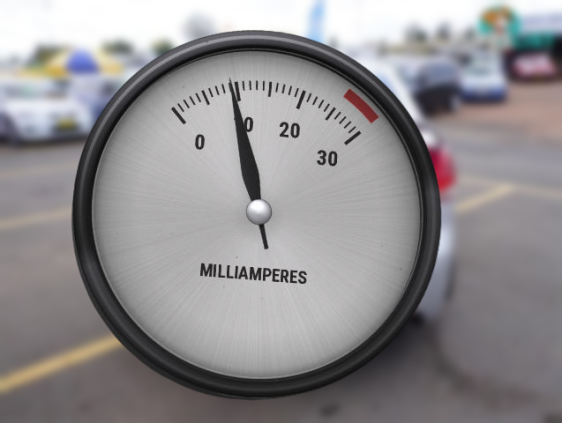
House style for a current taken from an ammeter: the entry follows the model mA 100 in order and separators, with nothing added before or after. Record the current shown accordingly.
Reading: mA 9
